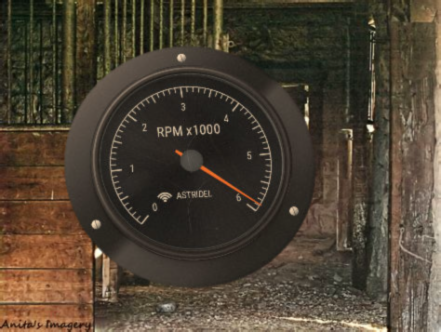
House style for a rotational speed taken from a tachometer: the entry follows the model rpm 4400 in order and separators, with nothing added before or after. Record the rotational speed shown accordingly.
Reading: rpm 5900
